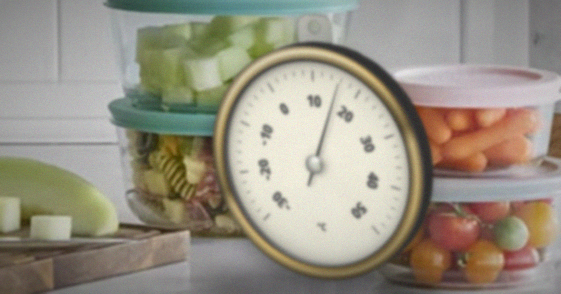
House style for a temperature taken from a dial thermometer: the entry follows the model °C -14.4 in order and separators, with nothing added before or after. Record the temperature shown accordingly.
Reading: °C 16
